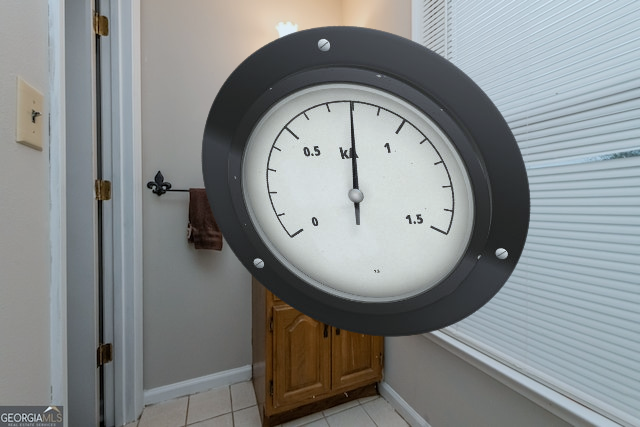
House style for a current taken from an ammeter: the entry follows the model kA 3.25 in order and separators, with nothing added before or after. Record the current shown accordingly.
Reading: kA 0.8
